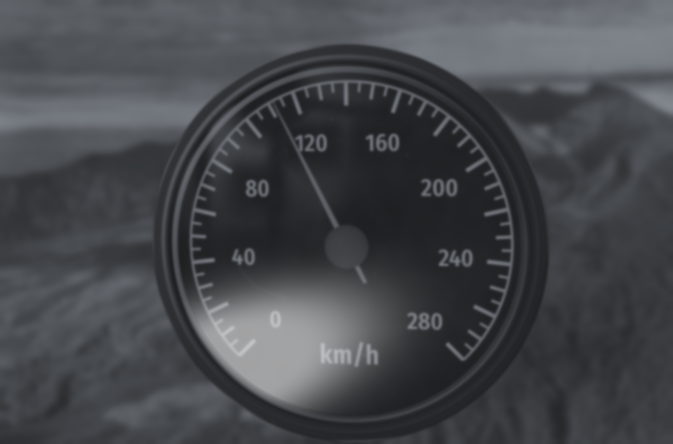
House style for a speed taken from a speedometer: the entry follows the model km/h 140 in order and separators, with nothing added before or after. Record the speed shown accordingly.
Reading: km/h 112.5
